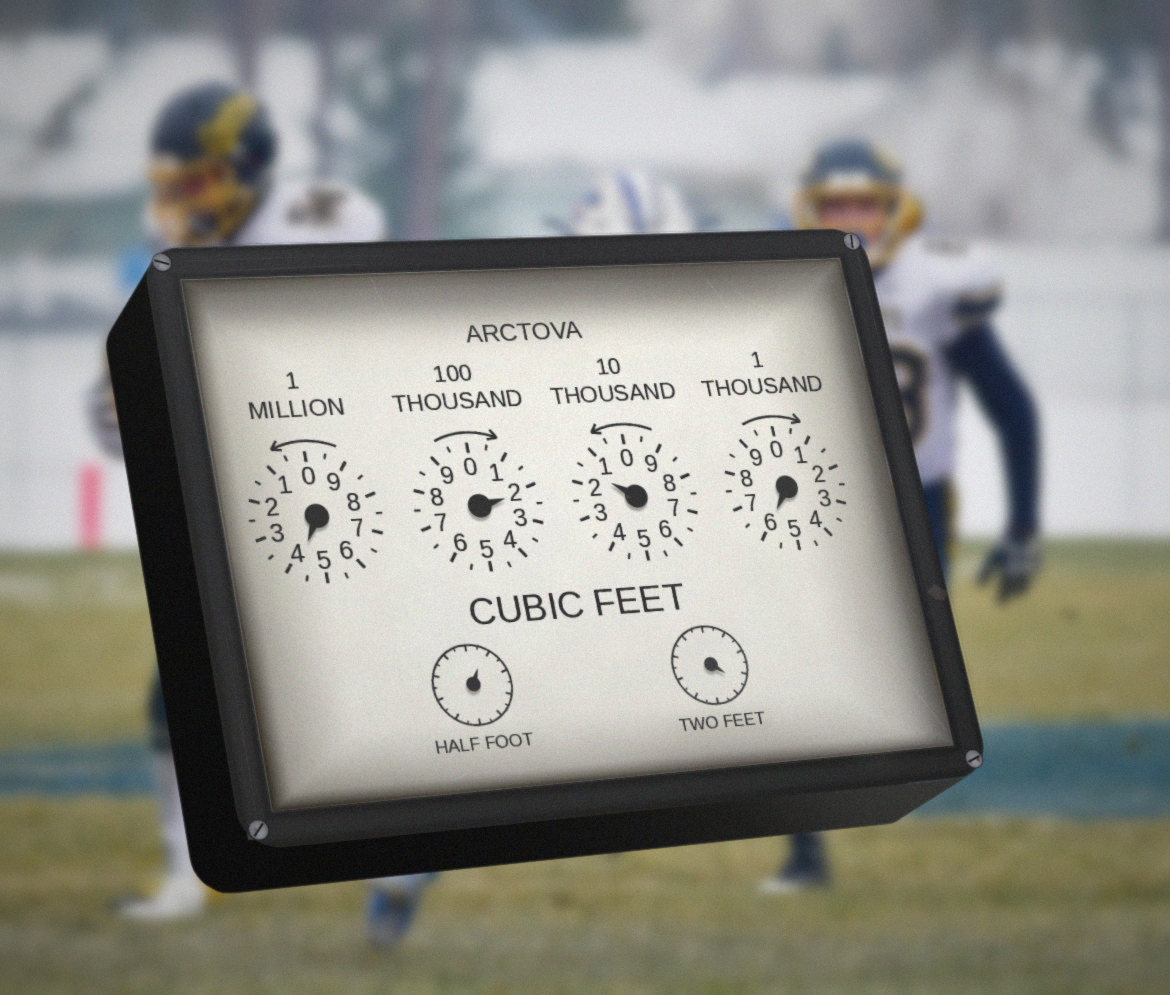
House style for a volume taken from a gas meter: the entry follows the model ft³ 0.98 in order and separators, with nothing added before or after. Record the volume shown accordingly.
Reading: ft³ 421600
